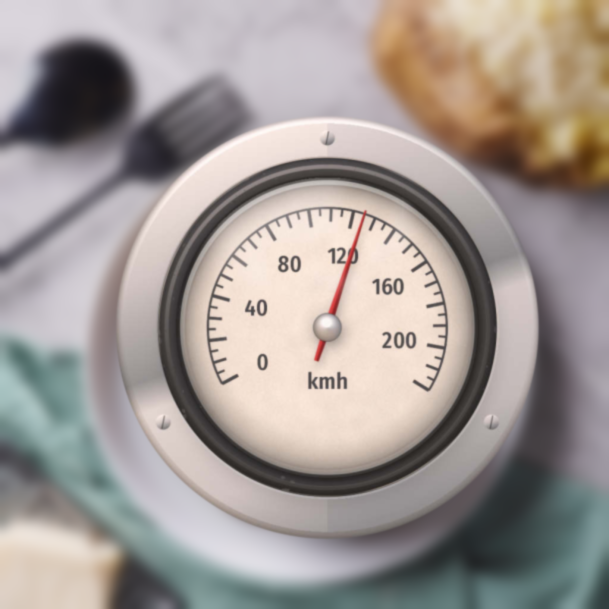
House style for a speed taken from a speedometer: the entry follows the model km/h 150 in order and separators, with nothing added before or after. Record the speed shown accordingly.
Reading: km/h 125
